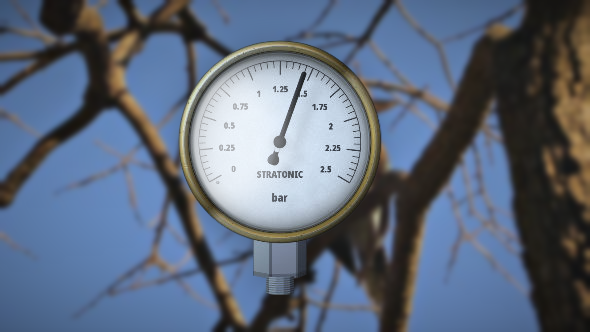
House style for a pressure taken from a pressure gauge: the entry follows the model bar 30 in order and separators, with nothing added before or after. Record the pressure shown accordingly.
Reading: bar 1.45
